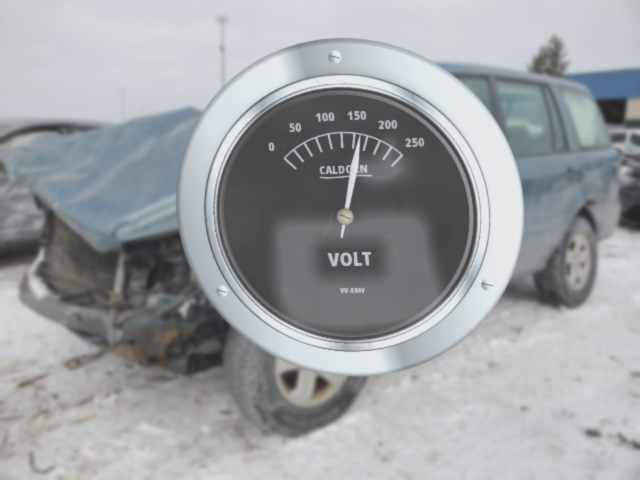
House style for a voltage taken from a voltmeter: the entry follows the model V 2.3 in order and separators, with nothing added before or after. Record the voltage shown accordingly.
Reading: V 162.5
